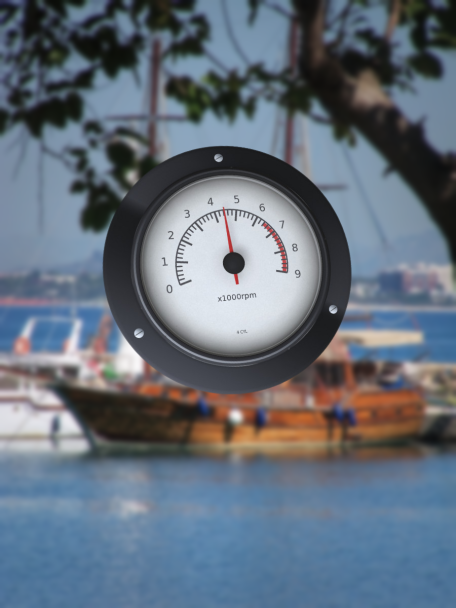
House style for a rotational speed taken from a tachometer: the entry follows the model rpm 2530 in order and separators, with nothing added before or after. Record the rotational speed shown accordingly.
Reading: rpm 4400
